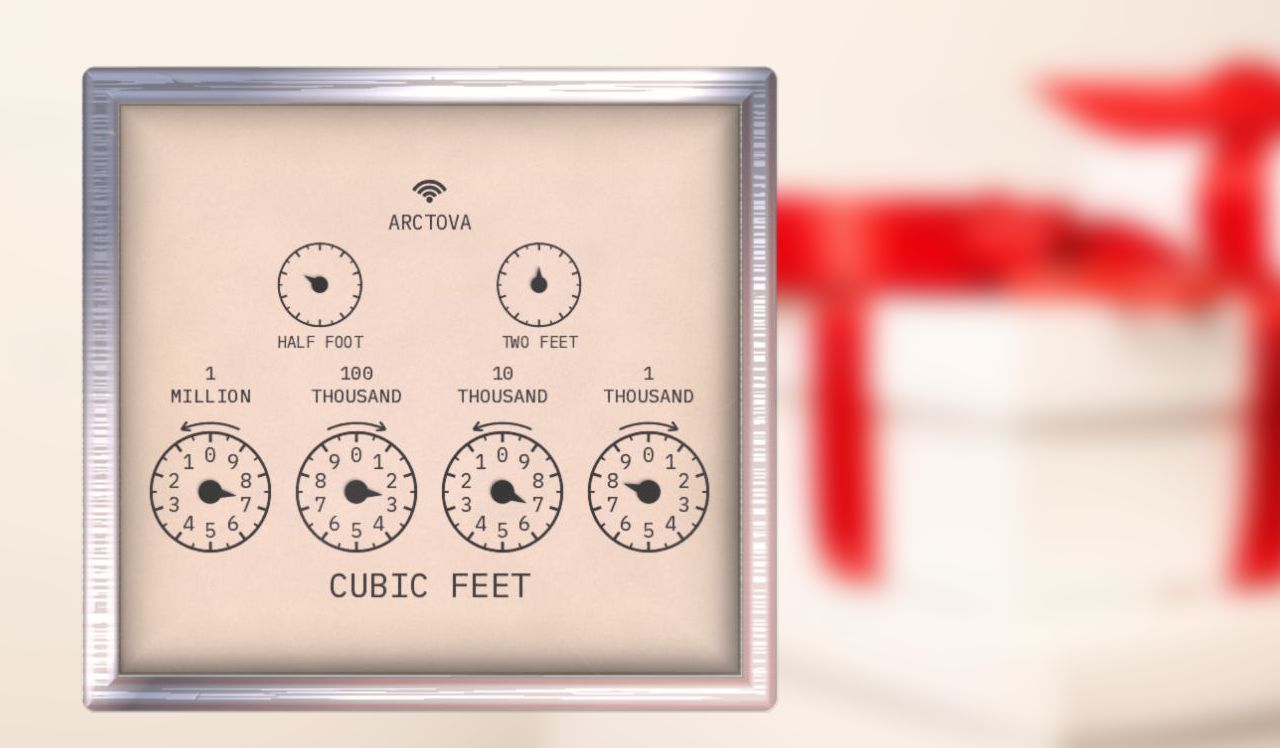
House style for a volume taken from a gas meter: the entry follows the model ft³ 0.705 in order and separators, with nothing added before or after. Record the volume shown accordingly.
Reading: ft³ 726800
